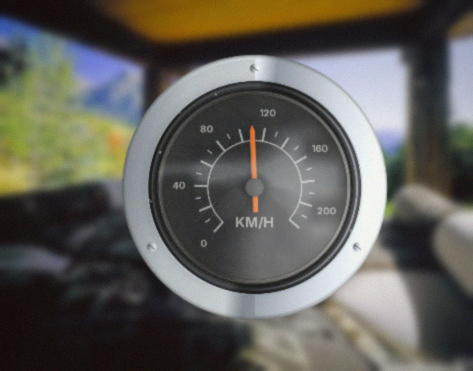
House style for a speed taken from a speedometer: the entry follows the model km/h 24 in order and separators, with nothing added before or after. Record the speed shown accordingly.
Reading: km/h 110
